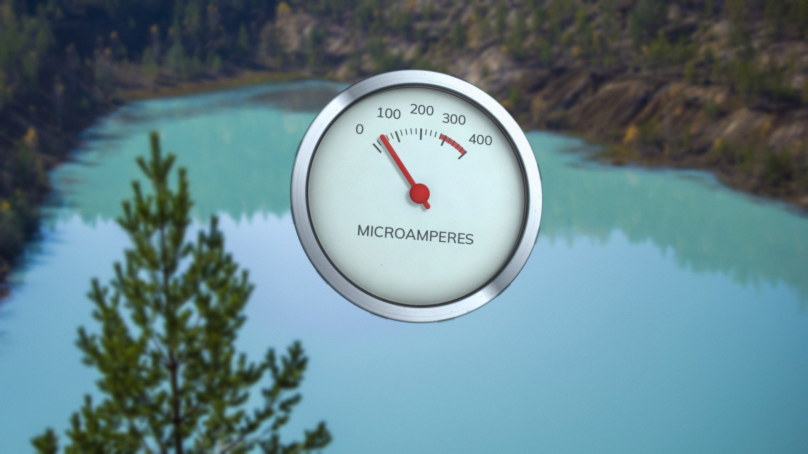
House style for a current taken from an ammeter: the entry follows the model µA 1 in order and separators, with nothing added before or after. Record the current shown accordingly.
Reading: µA 40
